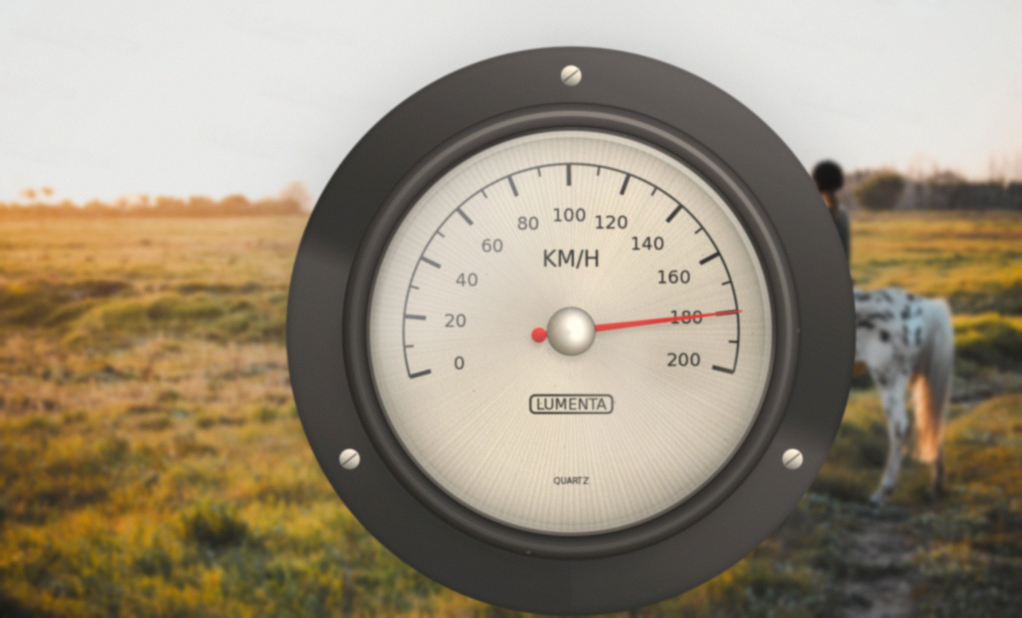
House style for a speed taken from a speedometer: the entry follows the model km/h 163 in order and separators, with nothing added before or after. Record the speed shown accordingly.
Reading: km/h 180
